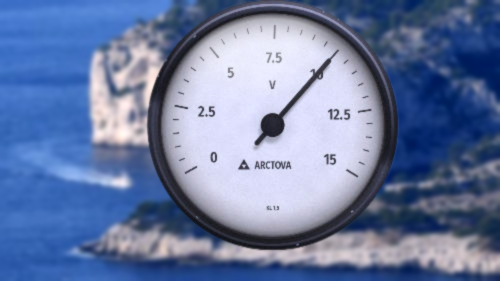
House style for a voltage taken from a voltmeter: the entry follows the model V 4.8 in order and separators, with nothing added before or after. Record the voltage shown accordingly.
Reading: V 10
